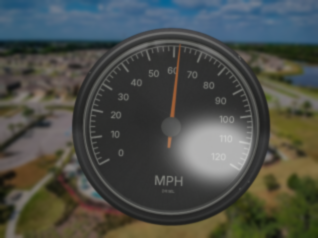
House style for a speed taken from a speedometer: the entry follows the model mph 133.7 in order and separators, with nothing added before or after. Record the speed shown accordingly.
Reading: mph 62
